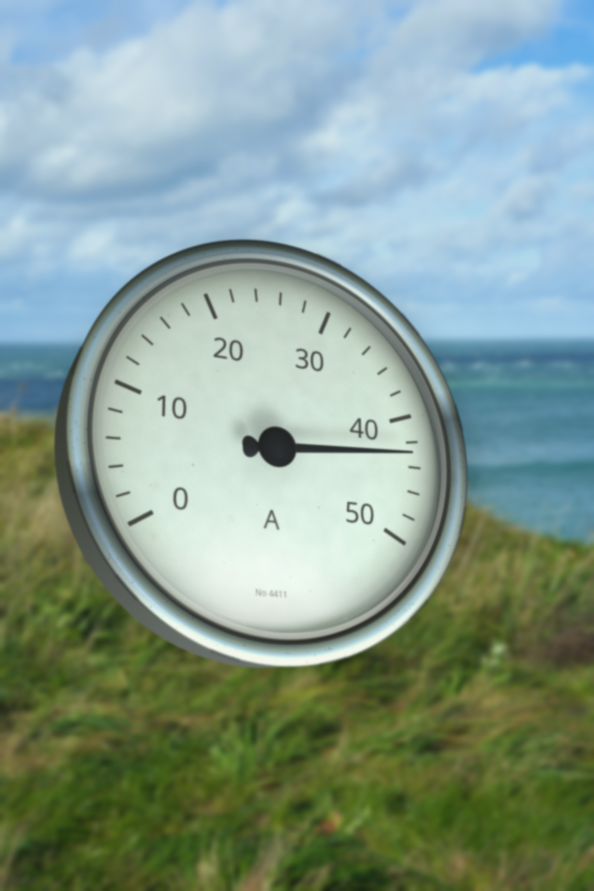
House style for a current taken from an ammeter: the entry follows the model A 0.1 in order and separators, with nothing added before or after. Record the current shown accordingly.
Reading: A 43
